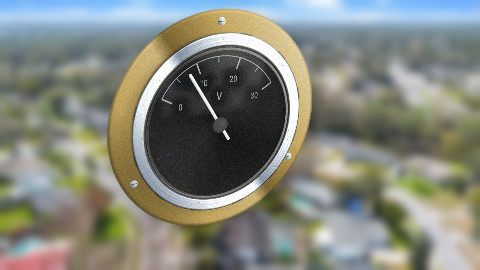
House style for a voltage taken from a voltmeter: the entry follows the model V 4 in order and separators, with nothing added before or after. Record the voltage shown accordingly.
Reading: V 7.5
